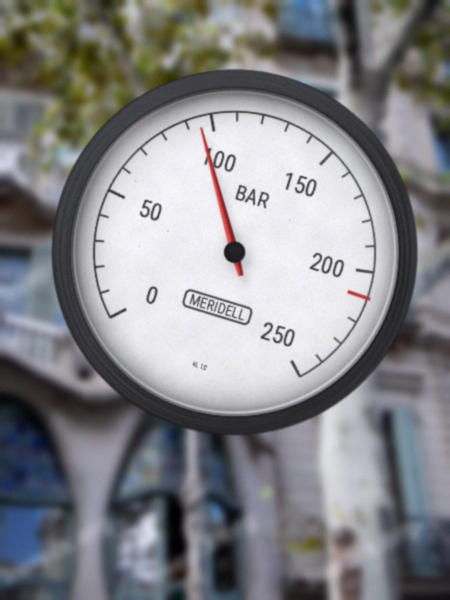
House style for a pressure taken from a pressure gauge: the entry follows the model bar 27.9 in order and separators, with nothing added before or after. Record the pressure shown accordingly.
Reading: bar 95
